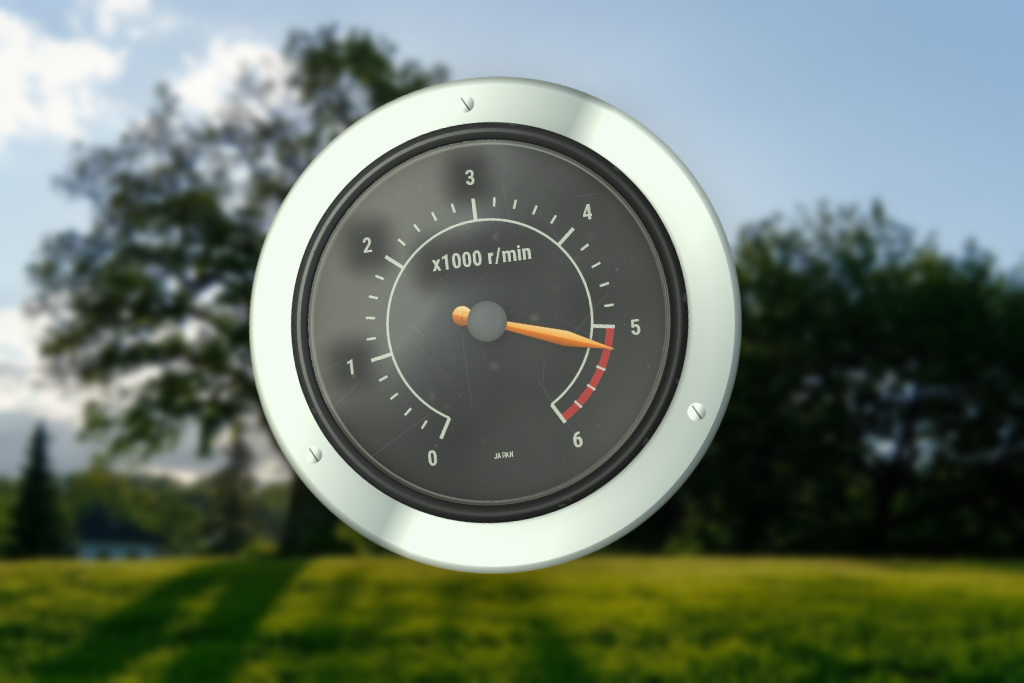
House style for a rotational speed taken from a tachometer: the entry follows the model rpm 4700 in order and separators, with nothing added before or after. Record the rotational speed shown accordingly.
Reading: rpm 5200
